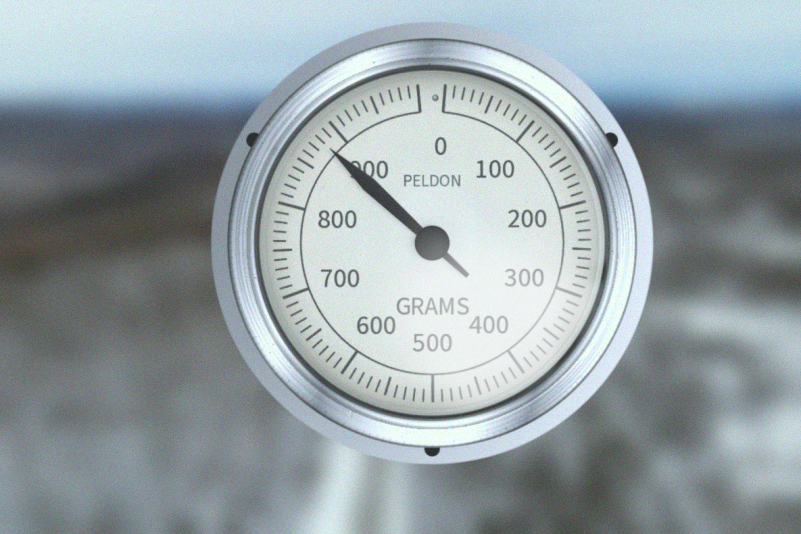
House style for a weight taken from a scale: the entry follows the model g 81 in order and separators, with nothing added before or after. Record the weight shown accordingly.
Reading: g 880
